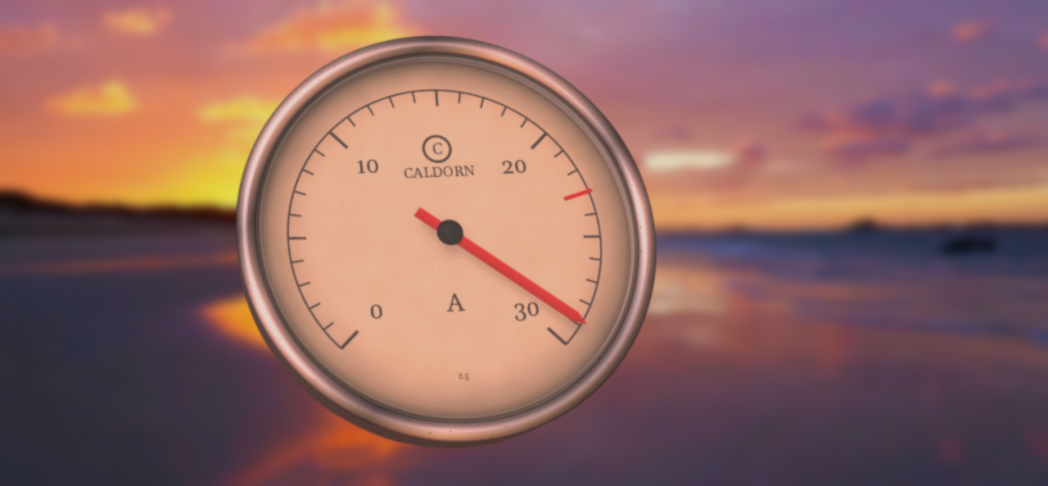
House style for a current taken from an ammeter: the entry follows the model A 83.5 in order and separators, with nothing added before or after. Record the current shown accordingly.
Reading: A 29
